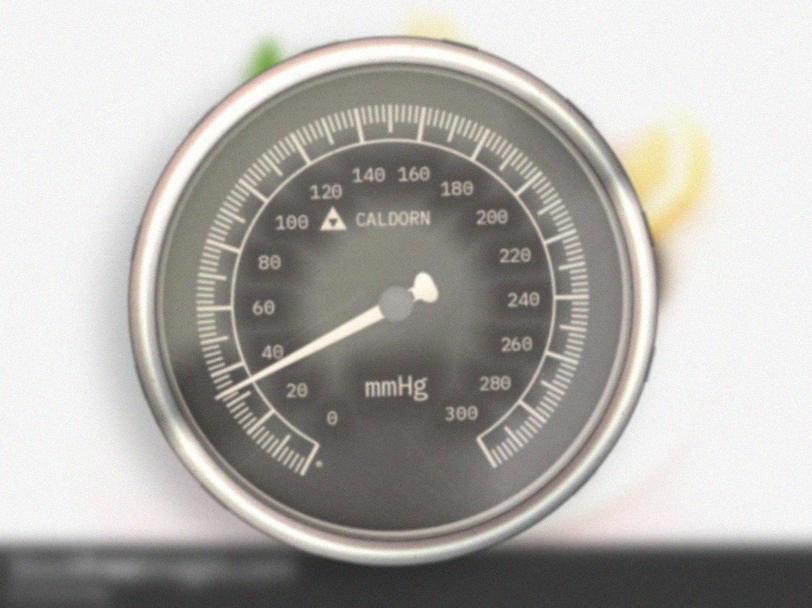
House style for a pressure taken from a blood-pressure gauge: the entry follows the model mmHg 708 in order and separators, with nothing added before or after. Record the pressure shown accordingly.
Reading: mmHg 34
